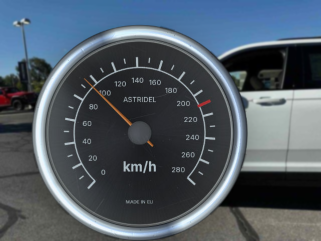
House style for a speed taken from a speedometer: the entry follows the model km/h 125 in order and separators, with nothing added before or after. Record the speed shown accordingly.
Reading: km/h 95
